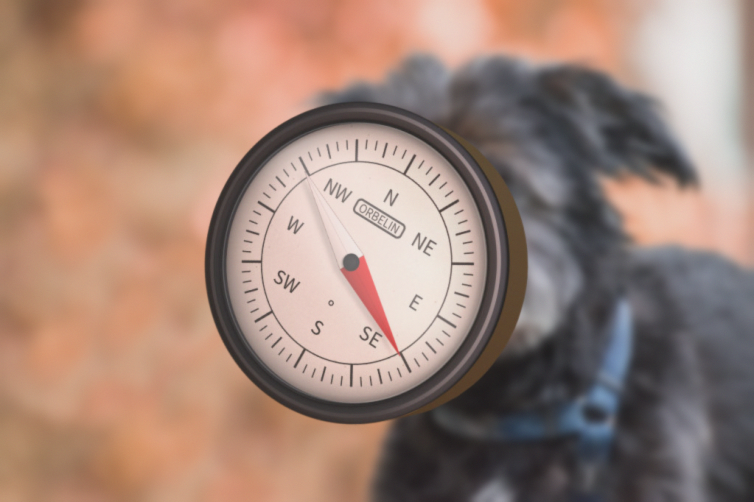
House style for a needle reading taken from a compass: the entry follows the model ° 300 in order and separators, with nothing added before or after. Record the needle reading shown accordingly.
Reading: ° 120
